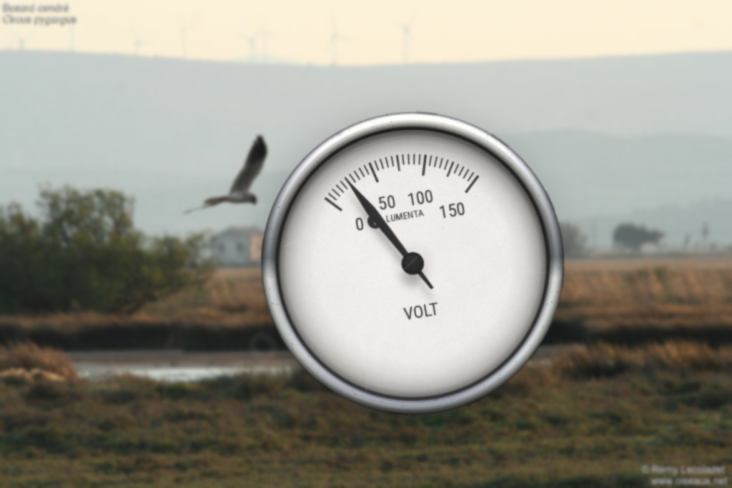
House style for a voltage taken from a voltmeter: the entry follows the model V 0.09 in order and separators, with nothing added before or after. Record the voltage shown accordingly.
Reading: V 25
